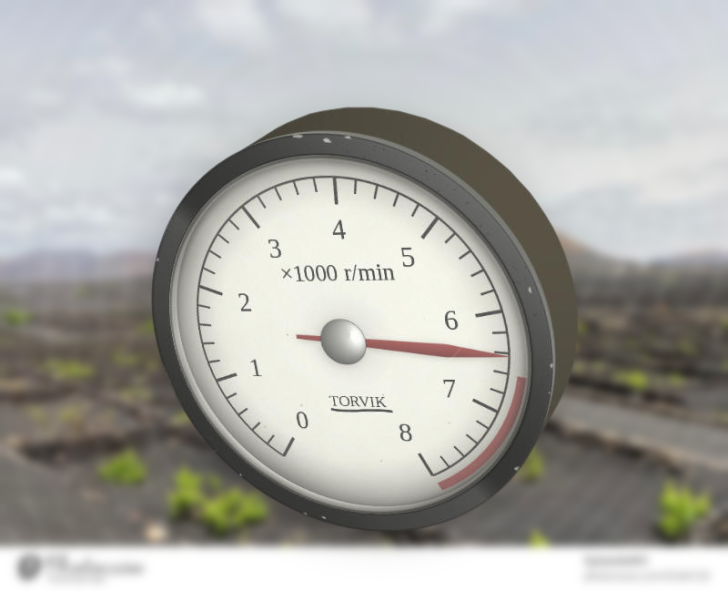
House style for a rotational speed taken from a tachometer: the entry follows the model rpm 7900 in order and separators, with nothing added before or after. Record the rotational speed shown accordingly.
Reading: rpm 6400
